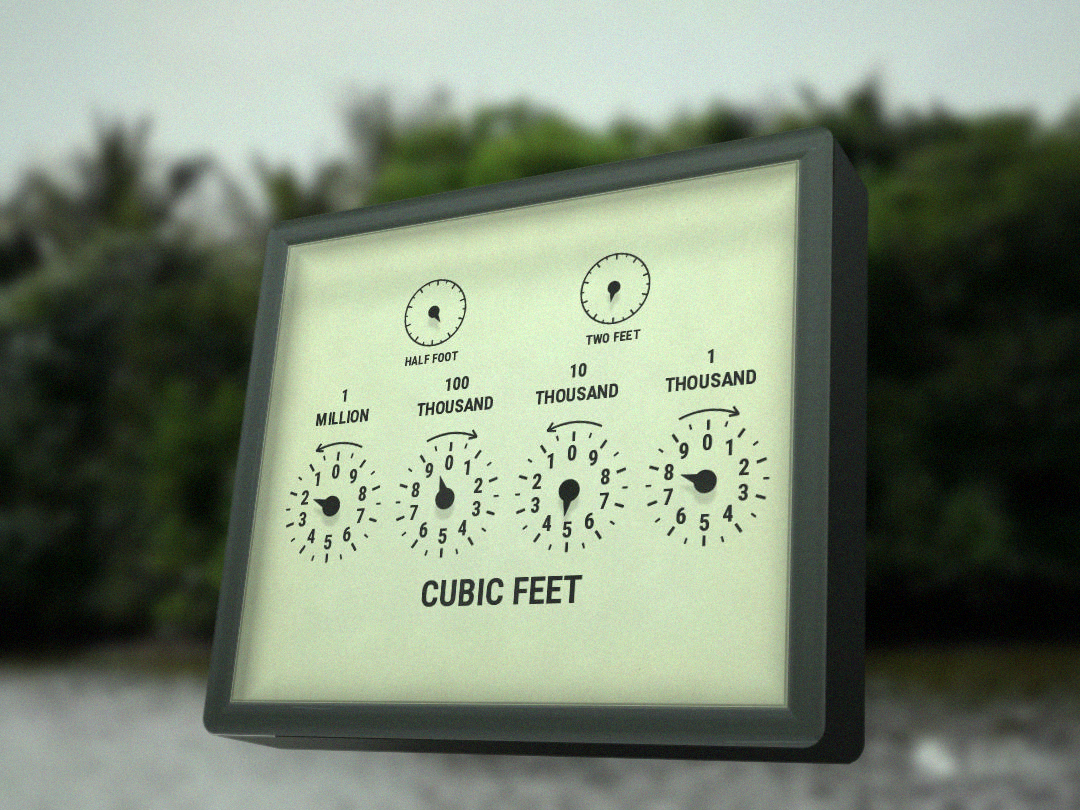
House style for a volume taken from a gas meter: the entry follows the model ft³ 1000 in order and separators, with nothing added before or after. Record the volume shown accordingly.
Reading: ft³ 194800
